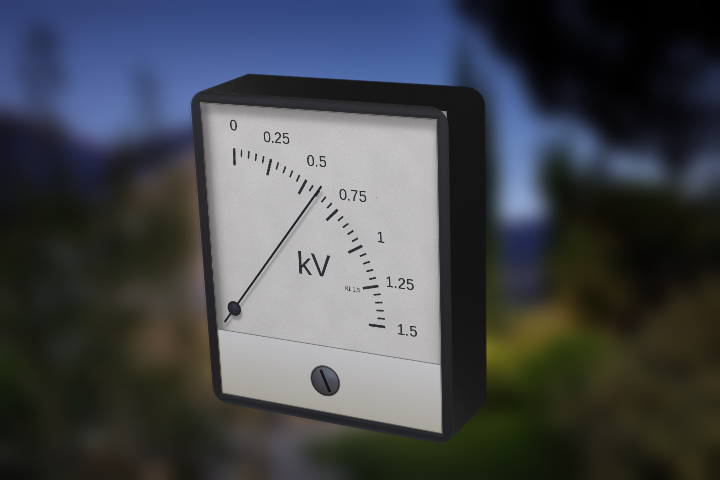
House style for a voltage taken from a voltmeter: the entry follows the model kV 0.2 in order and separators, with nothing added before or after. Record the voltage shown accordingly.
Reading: kV 0.6
